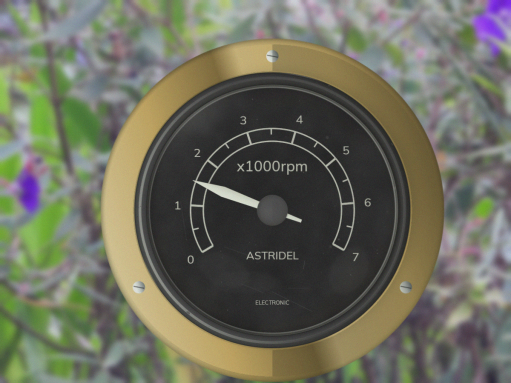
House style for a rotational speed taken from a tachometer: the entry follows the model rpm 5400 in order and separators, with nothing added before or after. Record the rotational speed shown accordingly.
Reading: rpm 1500
